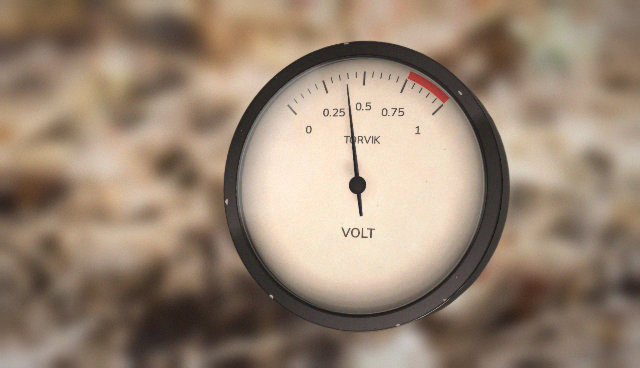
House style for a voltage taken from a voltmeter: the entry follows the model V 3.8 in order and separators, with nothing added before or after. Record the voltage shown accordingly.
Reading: V 0.4
